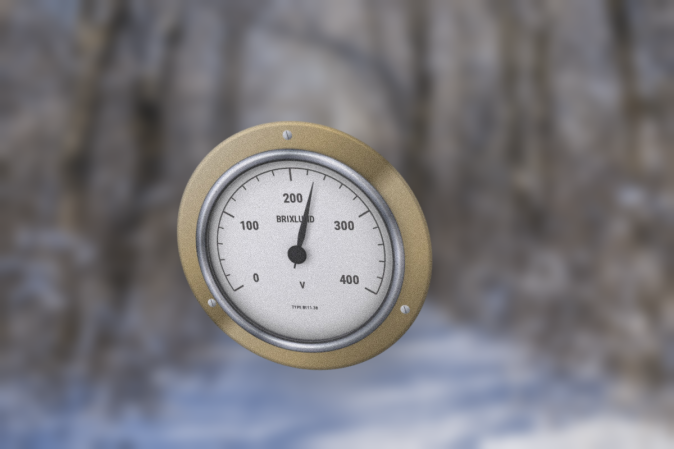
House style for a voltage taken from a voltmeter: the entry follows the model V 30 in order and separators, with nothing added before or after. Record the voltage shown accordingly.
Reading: V 230
